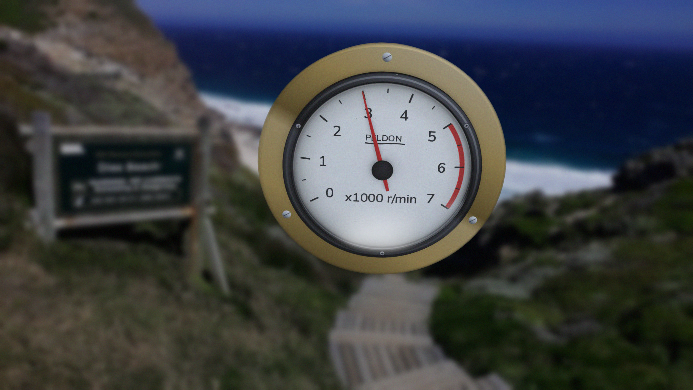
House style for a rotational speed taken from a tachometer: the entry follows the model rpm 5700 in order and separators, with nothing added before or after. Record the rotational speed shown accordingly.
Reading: rpm 3000
